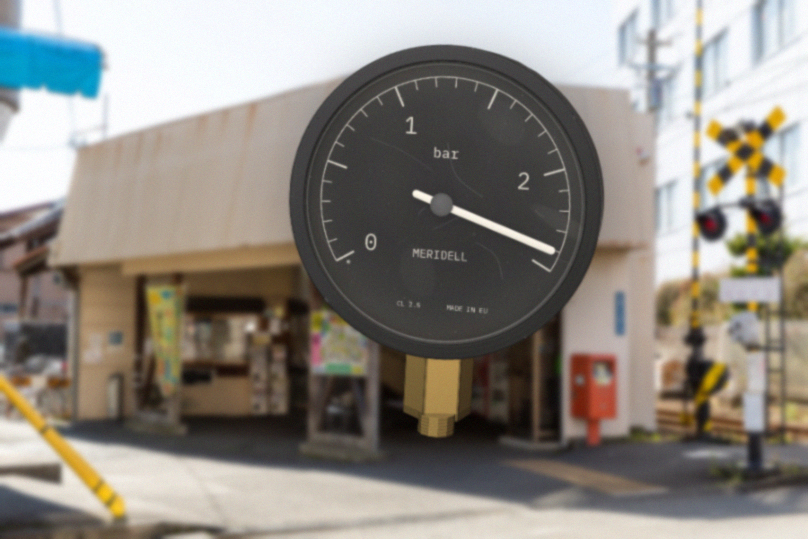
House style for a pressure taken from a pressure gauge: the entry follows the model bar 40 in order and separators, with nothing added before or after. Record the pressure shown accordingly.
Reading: bar 2.4
